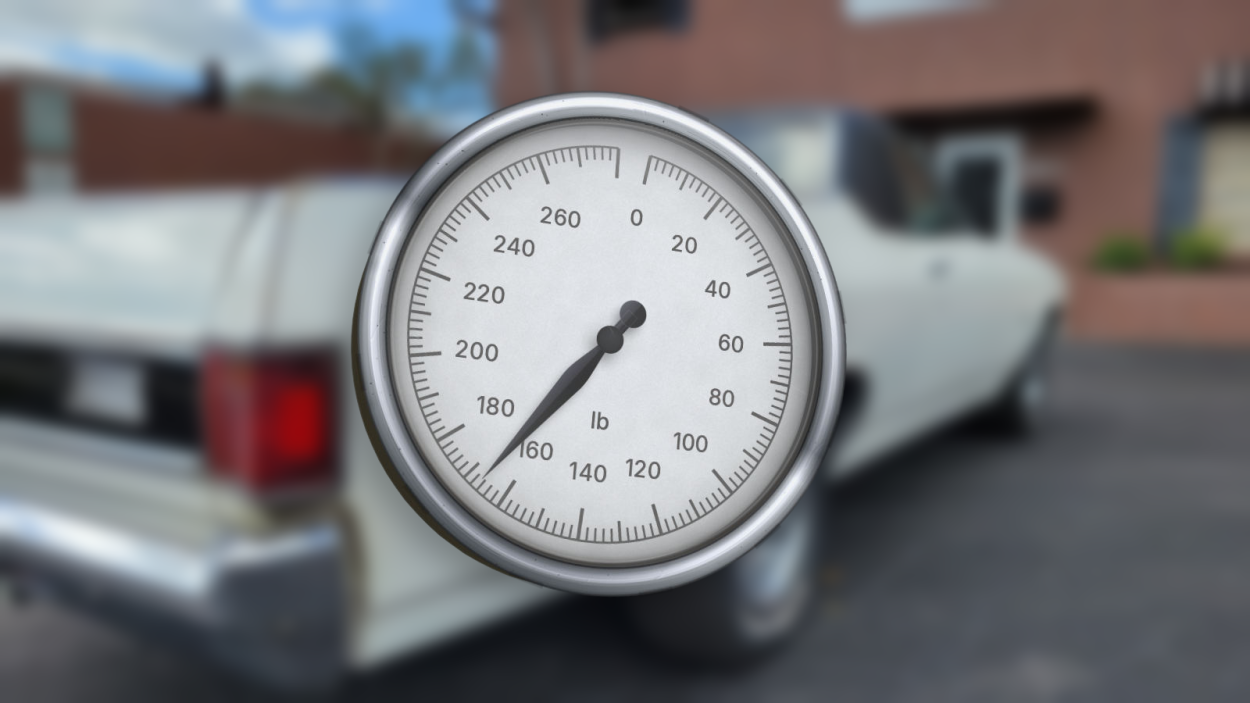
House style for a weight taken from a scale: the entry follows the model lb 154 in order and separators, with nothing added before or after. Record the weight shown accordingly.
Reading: lb 167
